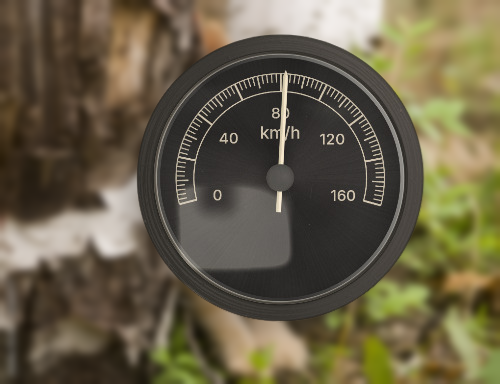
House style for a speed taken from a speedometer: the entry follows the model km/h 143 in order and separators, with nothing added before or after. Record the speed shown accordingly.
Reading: km/h 82
